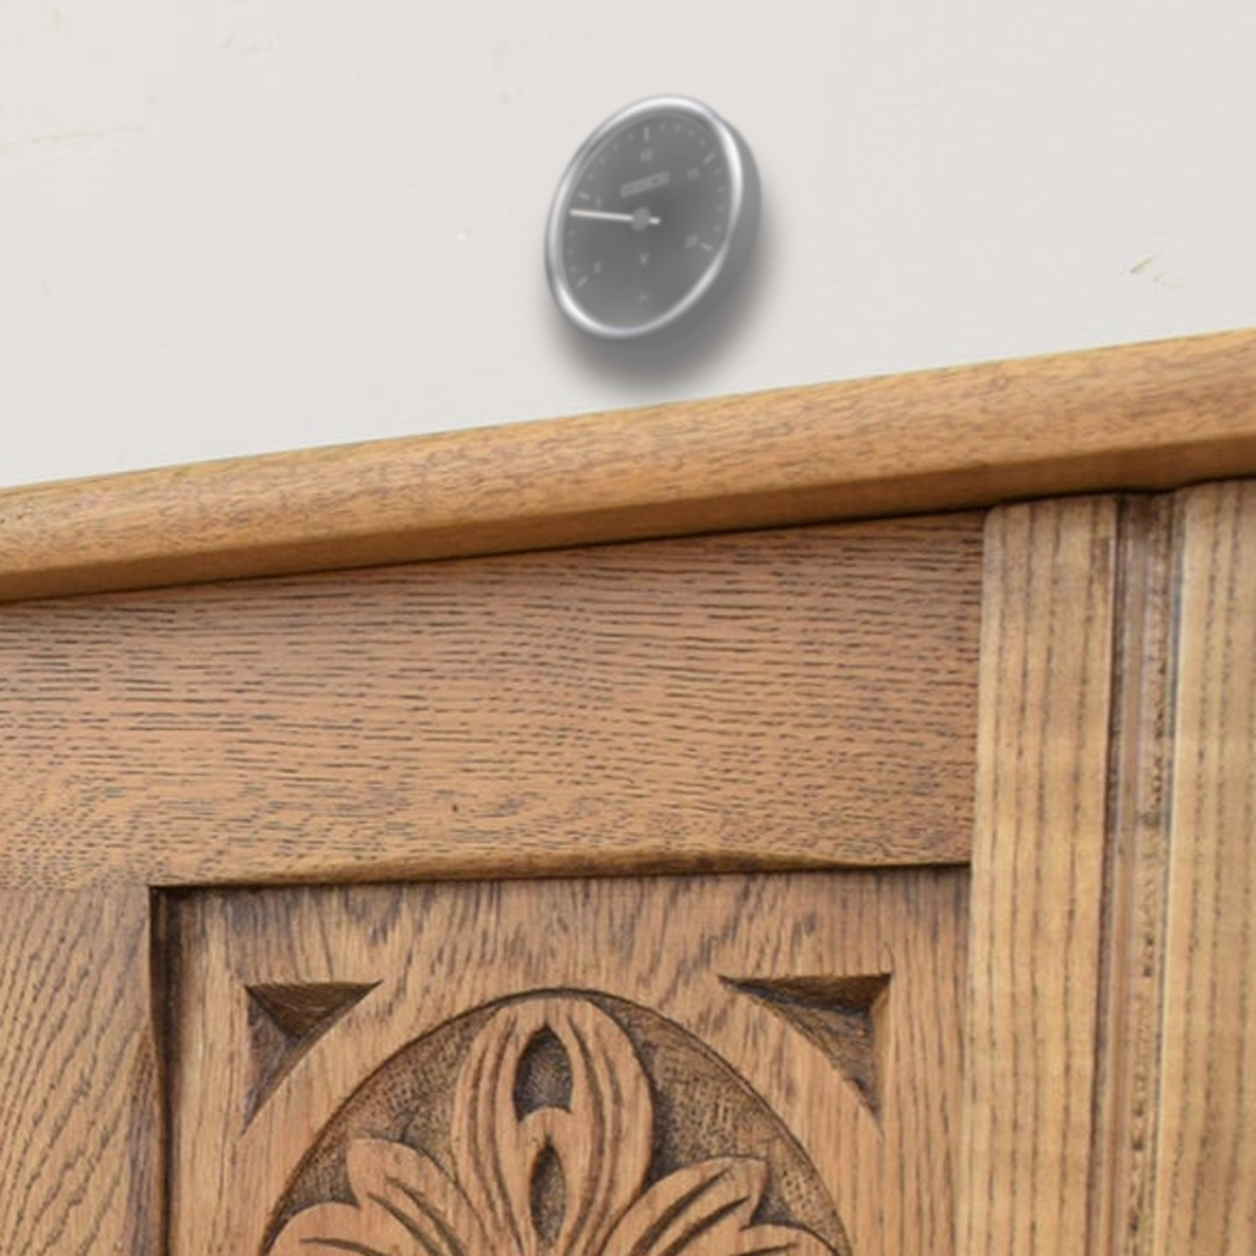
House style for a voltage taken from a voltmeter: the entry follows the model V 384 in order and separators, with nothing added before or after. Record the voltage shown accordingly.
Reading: V 4
